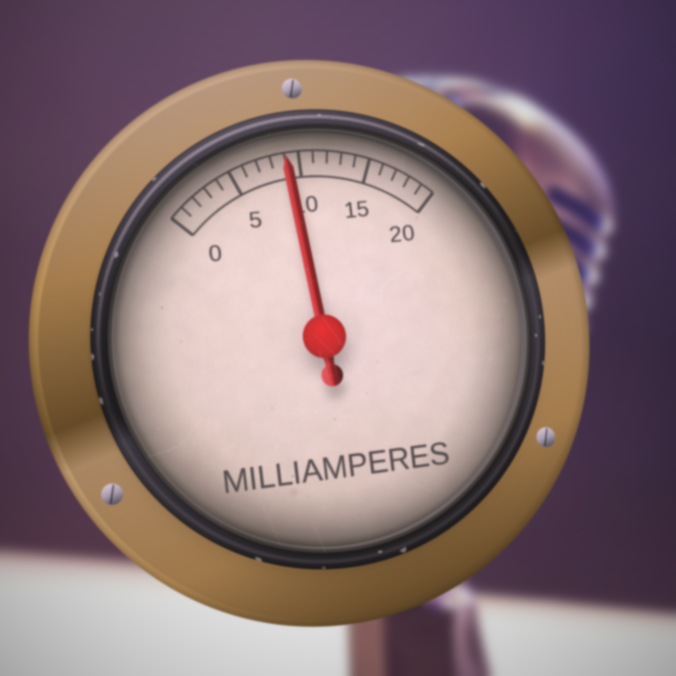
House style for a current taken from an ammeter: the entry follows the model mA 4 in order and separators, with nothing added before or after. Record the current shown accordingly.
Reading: mA 9
